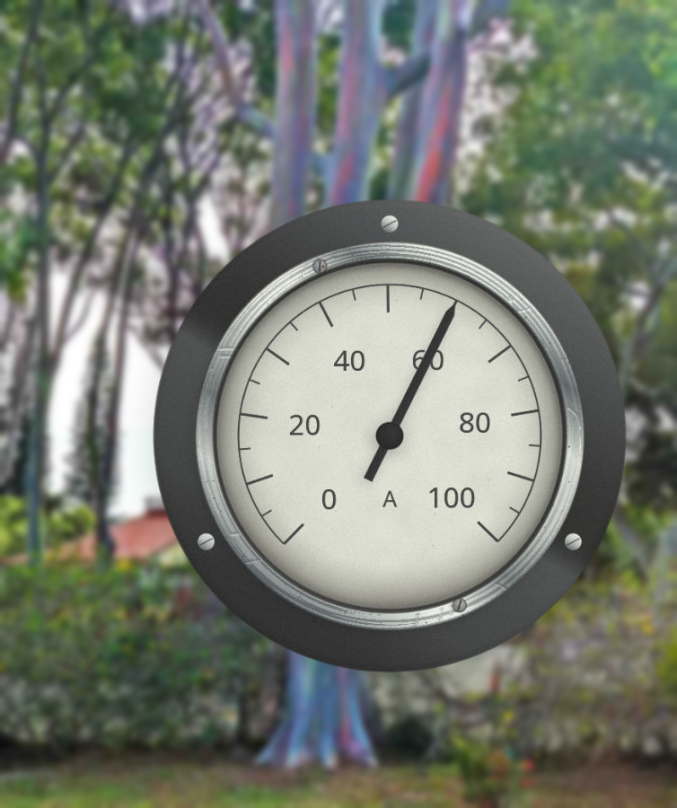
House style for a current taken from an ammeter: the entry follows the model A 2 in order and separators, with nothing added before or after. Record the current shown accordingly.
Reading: A 60
